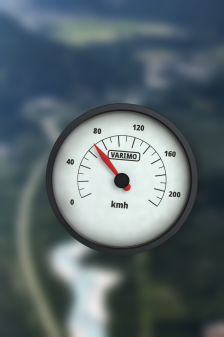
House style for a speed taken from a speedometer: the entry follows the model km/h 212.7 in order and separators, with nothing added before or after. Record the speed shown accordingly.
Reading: km/h 70
